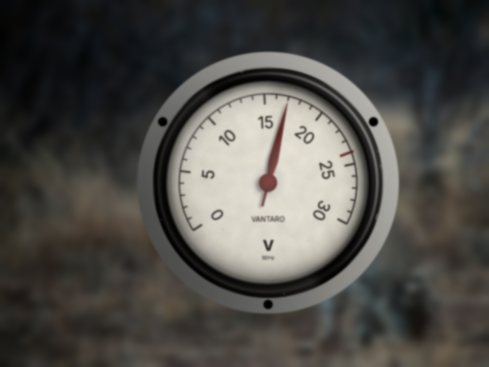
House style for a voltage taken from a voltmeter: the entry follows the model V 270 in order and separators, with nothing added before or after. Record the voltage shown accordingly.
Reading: V 17
